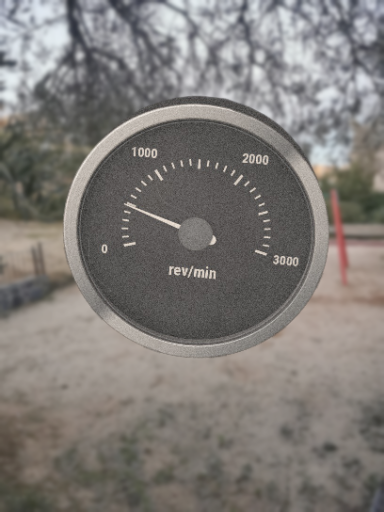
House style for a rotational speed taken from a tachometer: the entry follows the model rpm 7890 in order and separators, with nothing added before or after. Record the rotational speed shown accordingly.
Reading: rpm 500
